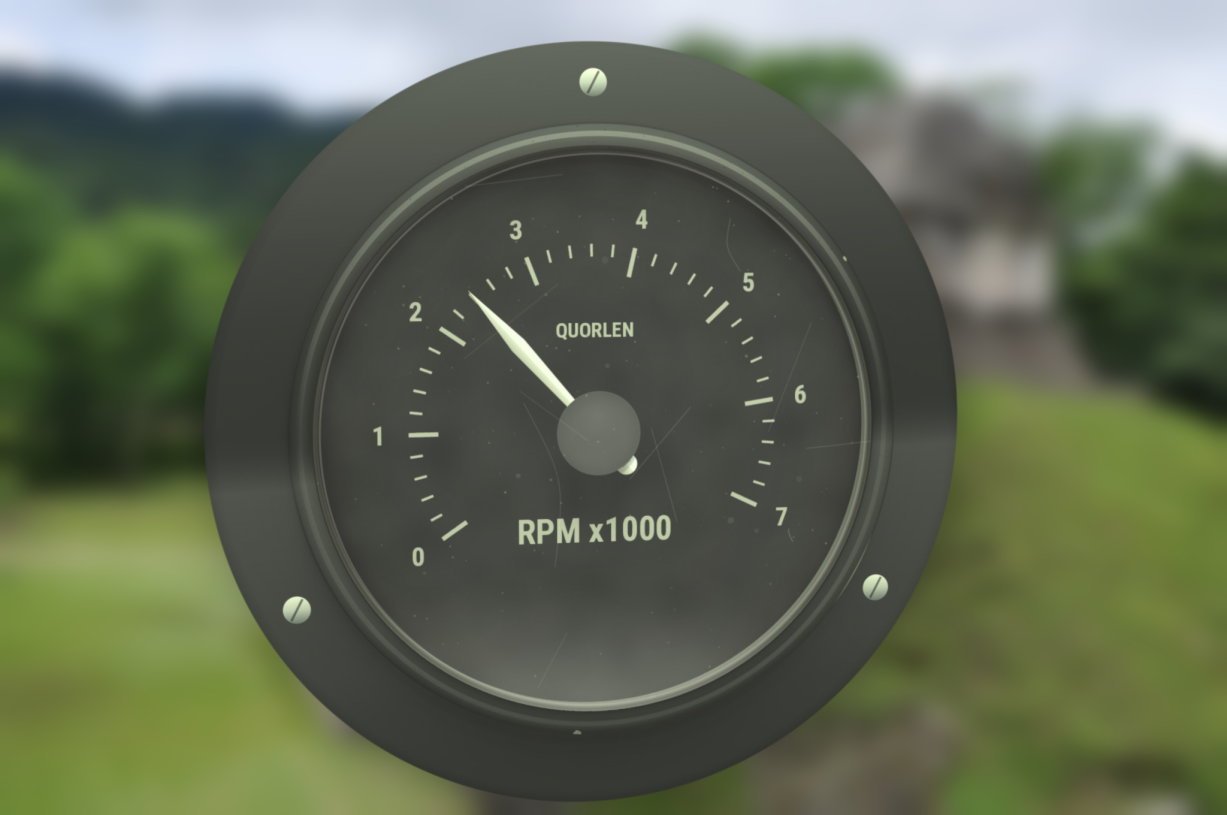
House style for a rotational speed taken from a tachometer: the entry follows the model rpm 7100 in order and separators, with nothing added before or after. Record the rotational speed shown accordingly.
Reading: rpm 2400
